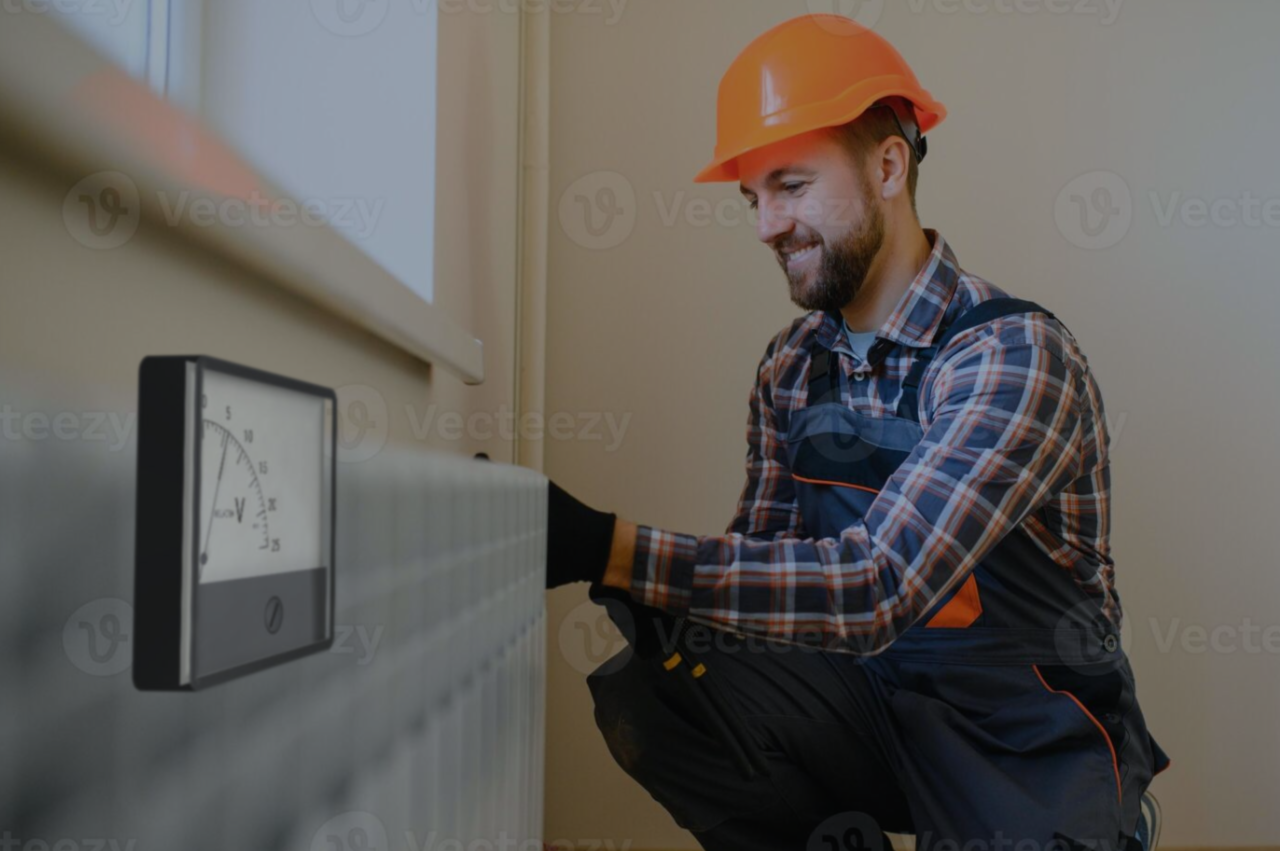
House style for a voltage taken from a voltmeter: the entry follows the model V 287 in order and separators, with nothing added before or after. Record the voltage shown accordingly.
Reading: V 5
